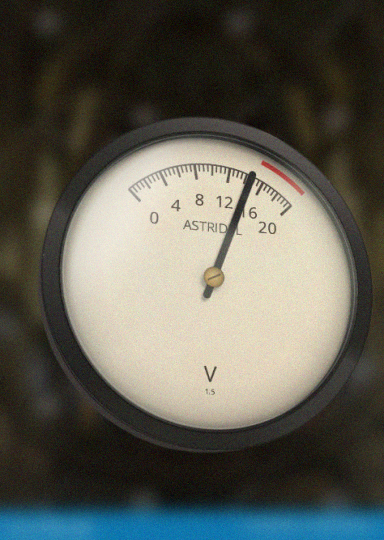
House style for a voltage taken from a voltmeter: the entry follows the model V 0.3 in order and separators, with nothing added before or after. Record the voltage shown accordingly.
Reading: V 14.5
